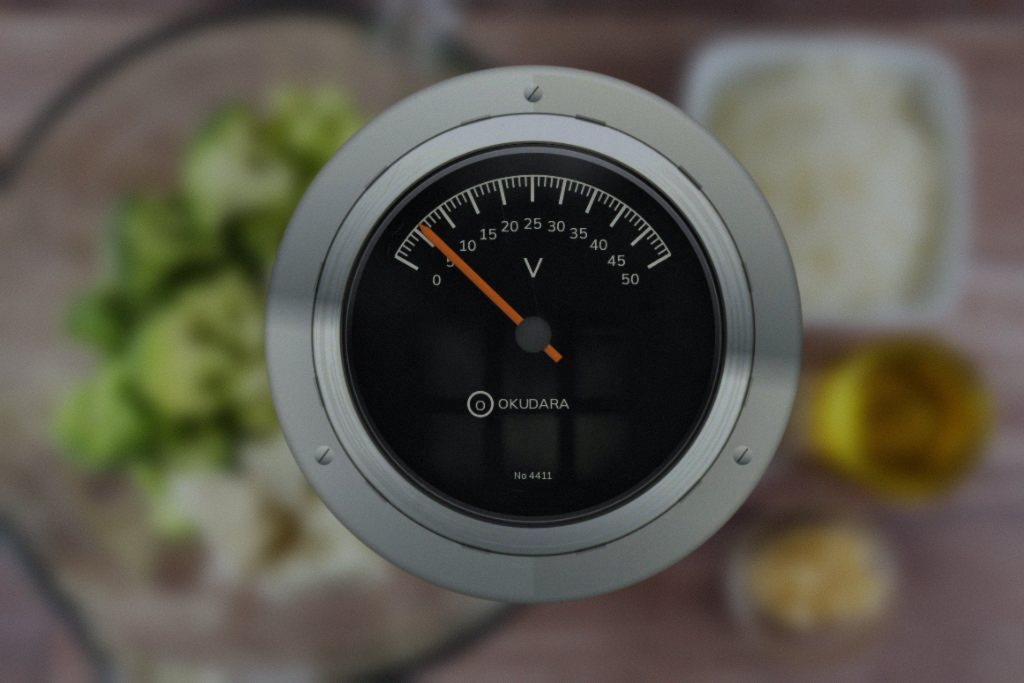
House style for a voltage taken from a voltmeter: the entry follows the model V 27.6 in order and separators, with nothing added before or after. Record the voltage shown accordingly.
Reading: V 6
